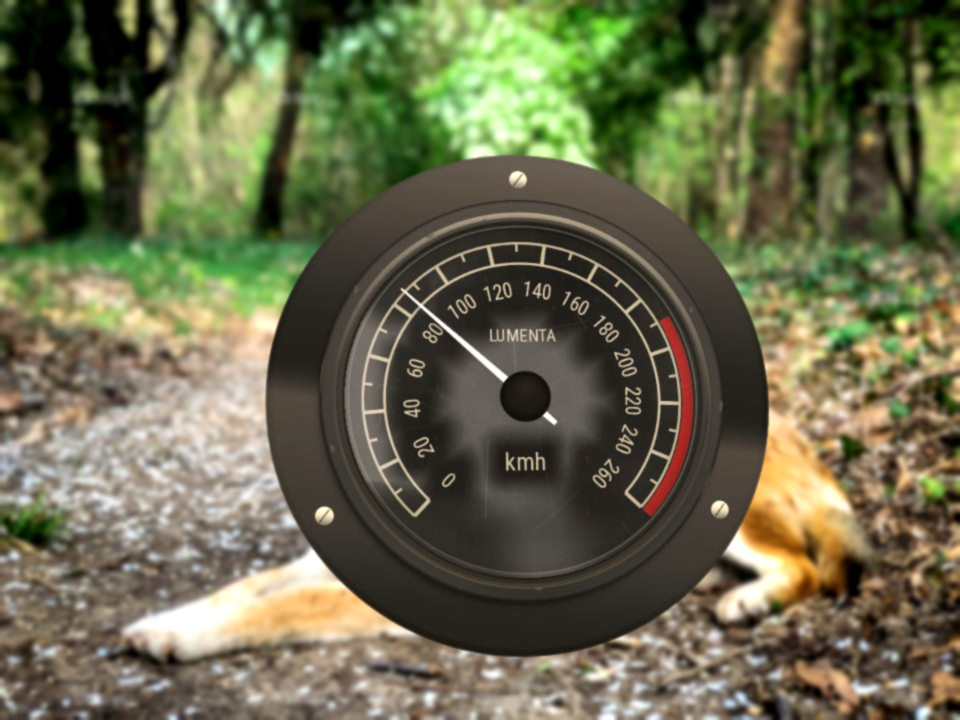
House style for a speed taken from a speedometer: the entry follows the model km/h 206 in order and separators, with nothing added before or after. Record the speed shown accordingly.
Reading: km/h 85
